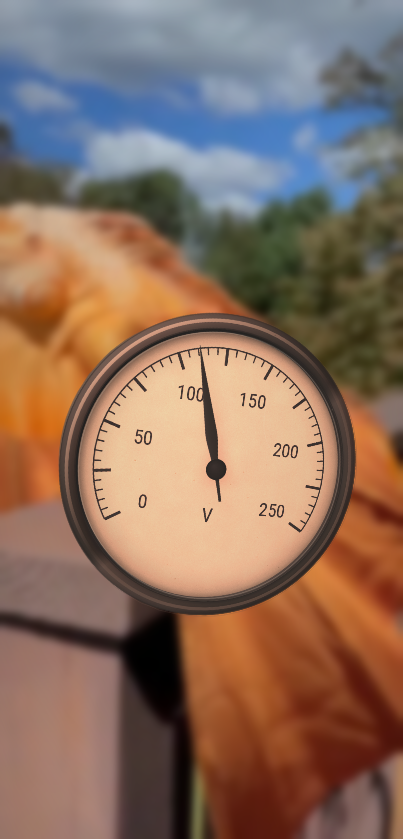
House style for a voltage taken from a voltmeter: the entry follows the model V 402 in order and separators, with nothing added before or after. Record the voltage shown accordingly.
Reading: V 110
